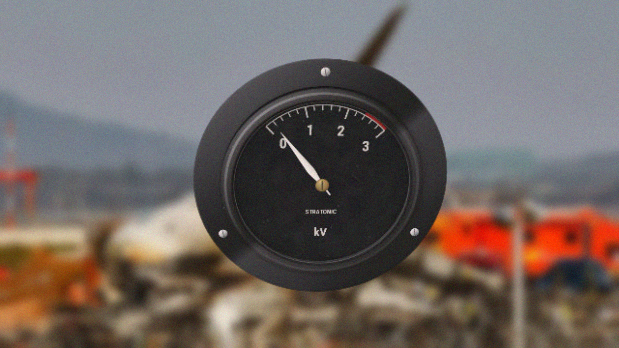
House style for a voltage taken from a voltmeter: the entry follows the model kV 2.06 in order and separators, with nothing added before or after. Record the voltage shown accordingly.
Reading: kV 0.2
